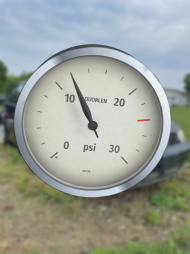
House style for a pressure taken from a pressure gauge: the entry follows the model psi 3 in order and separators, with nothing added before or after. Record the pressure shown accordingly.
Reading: psi 12
